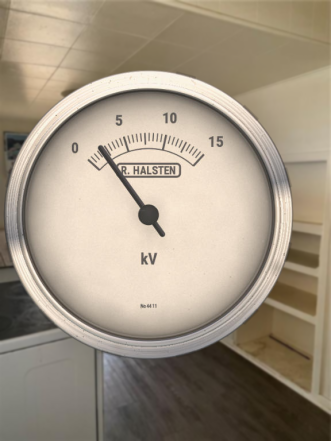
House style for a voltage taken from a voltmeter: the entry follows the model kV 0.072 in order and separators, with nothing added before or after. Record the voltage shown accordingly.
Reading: kV 2
